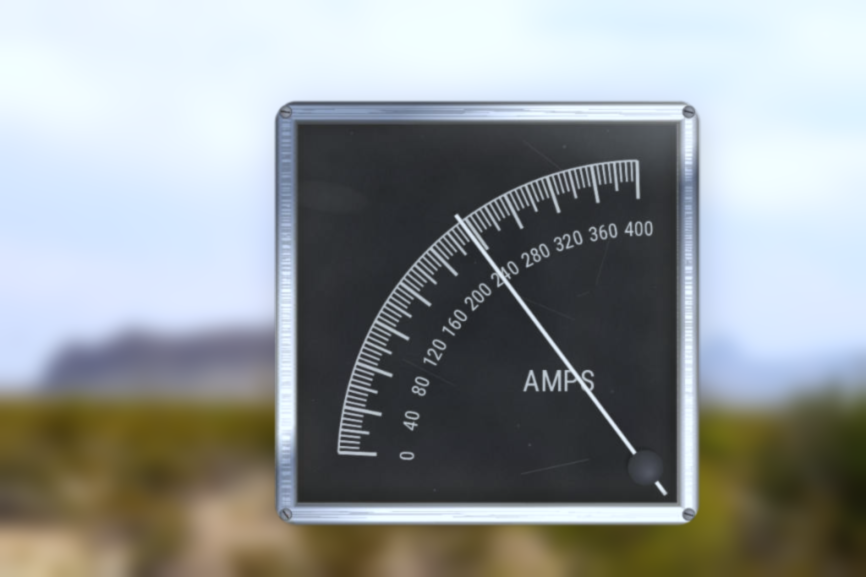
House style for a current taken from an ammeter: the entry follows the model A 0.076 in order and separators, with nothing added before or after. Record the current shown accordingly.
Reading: A 235
